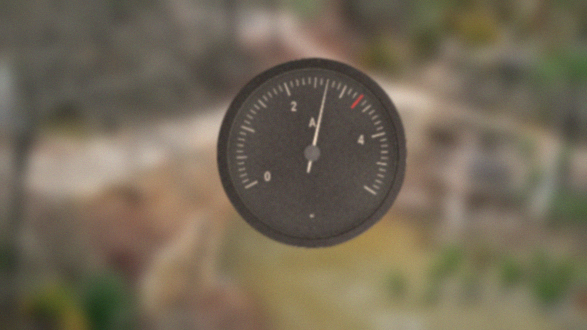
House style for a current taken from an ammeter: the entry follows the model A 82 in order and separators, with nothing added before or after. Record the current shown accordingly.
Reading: A 2.7
